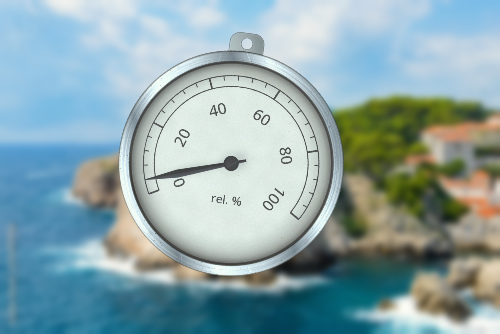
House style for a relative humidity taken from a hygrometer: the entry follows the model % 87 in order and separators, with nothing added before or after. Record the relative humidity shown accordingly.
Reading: % 4
